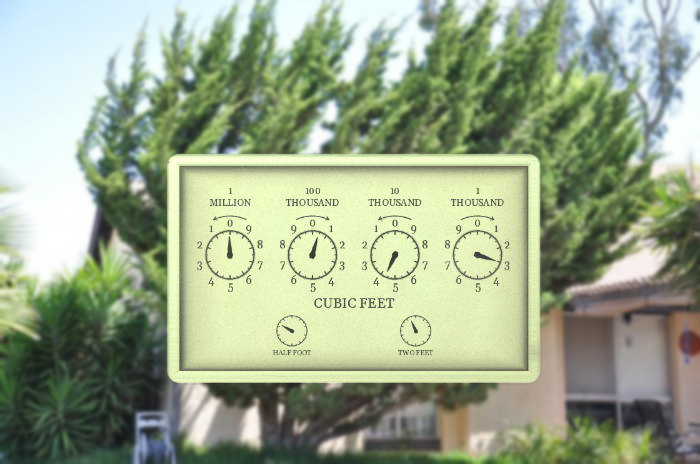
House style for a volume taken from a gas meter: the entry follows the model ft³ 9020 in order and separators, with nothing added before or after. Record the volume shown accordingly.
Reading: ft³ 4300
